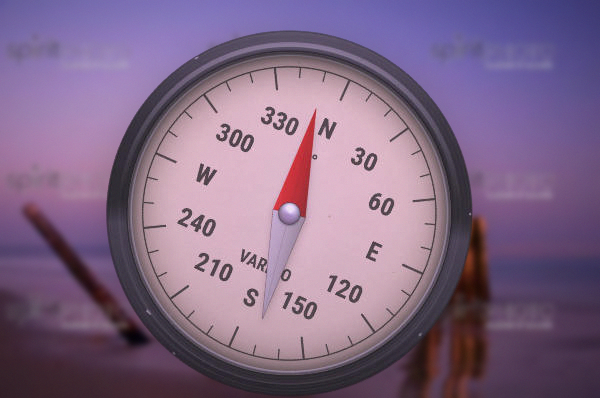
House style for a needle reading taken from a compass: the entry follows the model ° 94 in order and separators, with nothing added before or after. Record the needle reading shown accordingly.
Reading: ° 350
